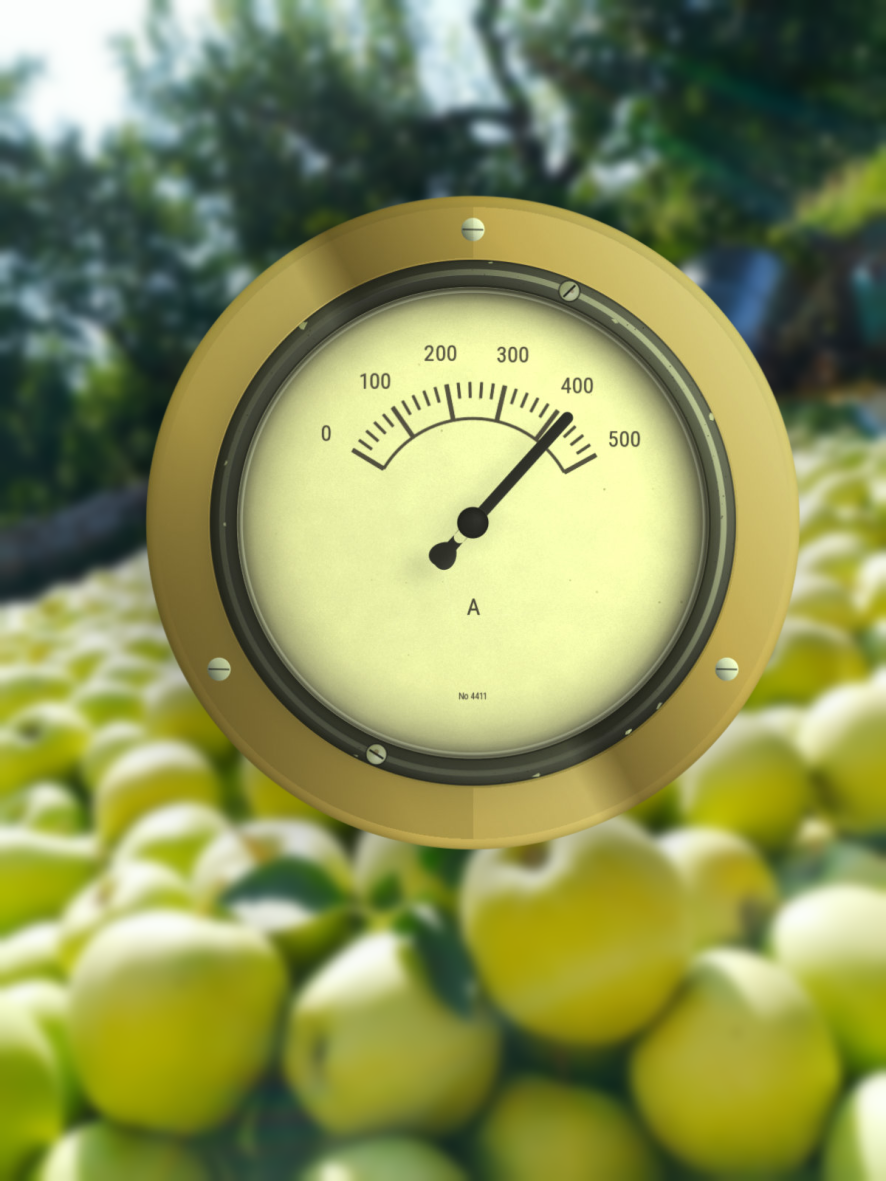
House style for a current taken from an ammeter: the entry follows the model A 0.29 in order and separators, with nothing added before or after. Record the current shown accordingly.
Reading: A 420
